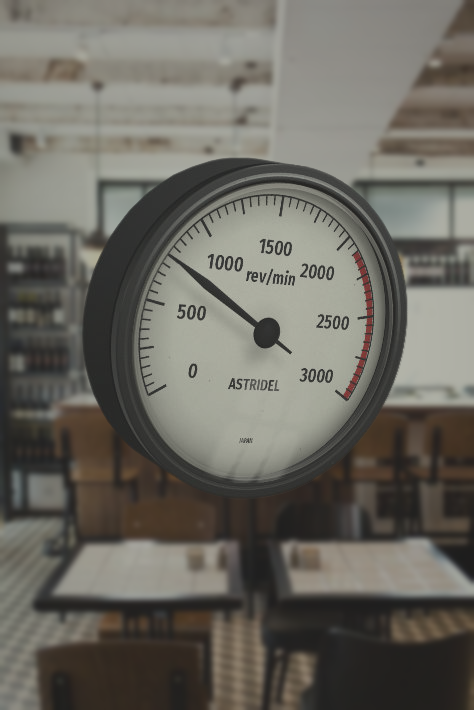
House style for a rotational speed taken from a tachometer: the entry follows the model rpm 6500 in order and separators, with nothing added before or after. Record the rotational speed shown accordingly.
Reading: rpm 750
